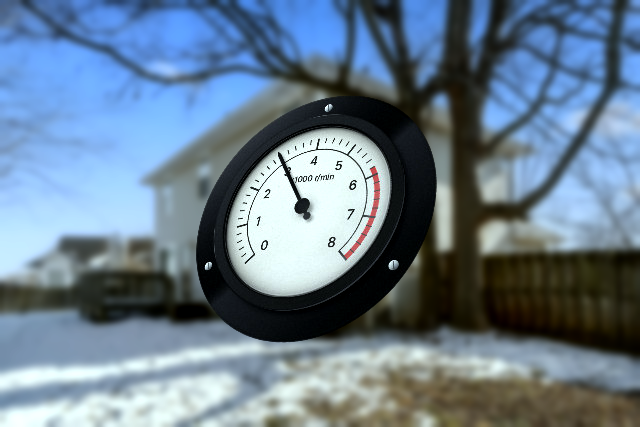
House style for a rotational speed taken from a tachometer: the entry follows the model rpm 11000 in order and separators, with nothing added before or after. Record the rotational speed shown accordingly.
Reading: rpm 3000
